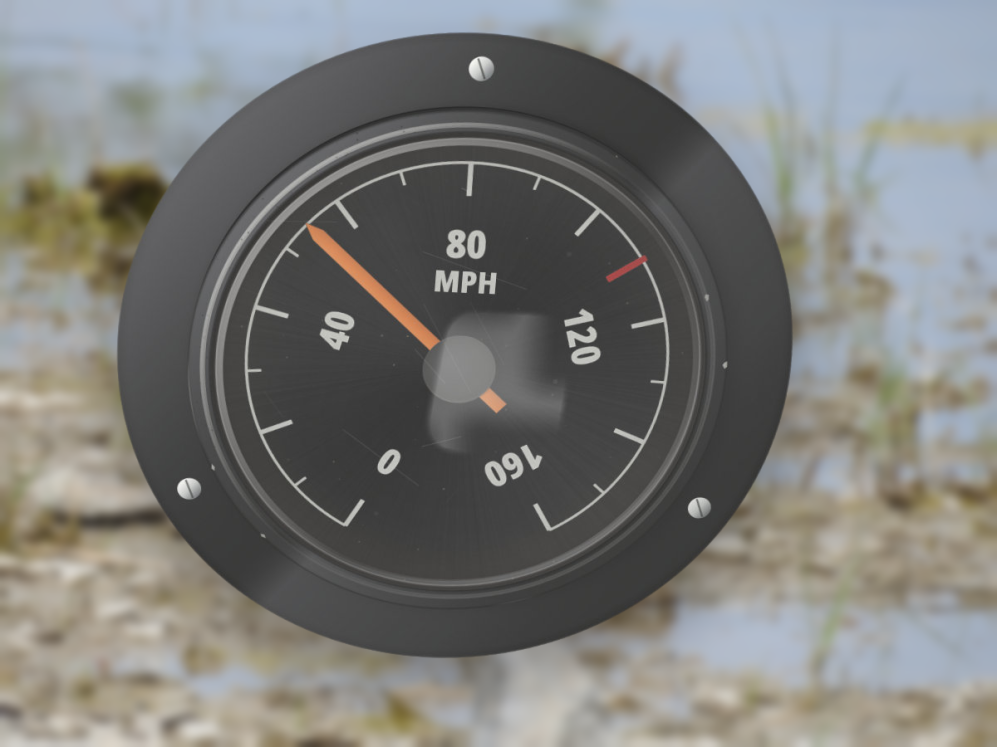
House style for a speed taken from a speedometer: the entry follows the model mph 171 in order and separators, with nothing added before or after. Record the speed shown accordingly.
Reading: mph 55
